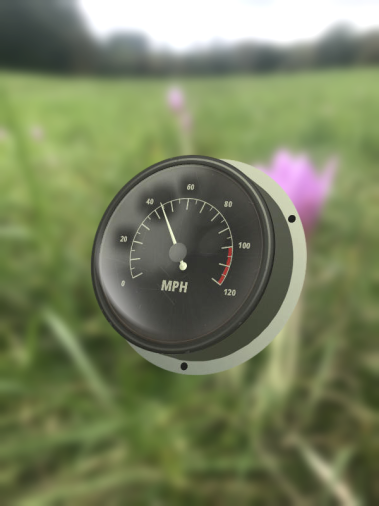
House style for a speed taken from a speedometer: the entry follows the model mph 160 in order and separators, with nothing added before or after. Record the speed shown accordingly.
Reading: mph 45
